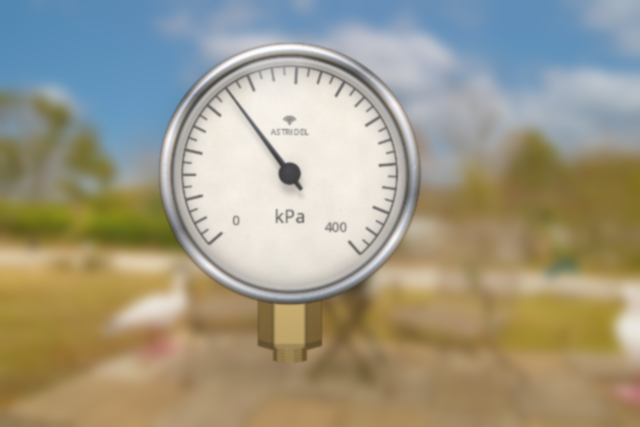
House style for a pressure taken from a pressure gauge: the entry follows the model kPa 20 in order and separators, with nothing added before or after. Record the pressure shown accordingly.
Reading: kPa 140
